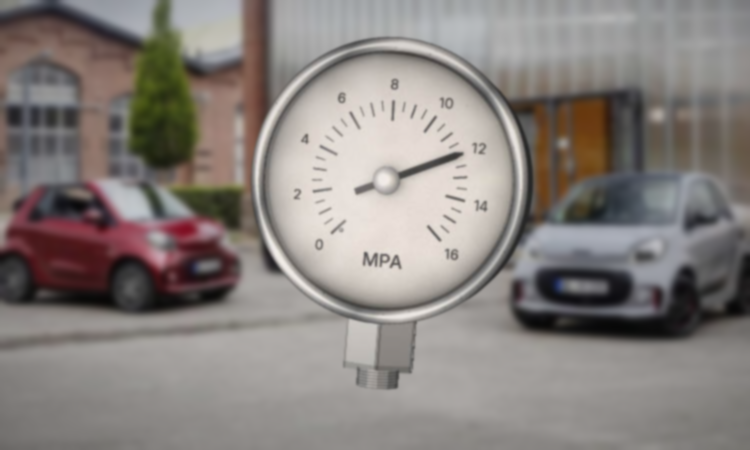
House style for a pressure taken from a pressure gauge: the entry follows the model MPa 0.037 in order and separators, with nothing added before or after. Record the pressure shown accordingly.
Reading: MPa 12
